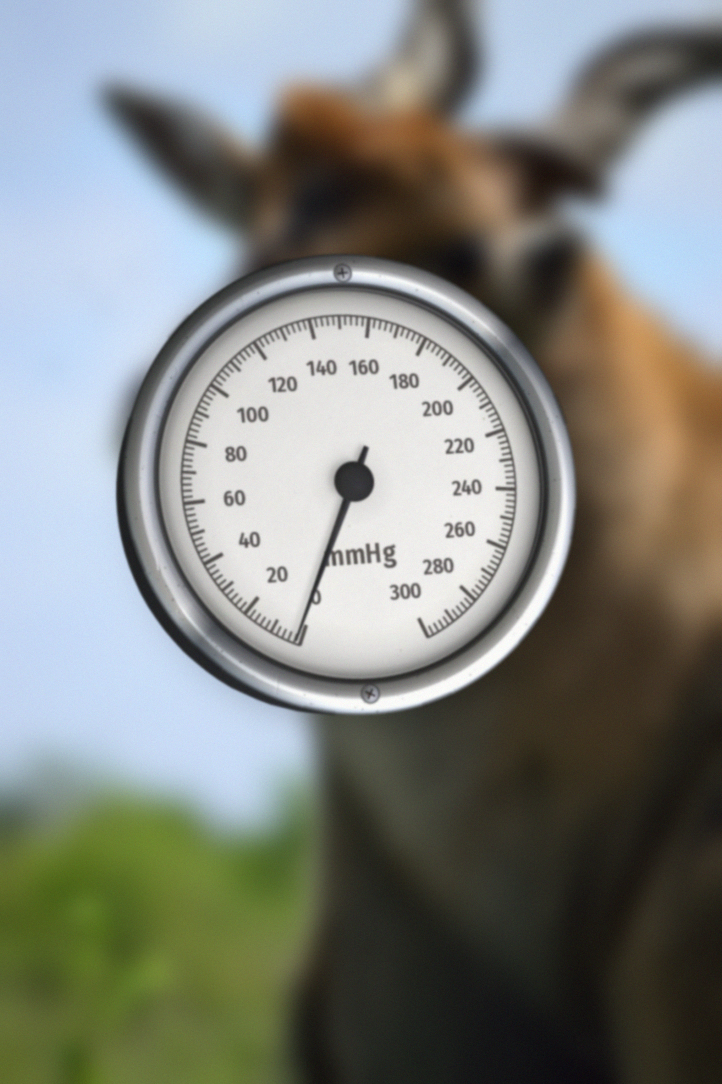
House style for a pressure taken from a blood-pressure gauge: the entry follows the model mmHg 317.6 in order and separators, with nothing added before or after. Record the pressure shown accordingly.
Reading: mmHg 2
